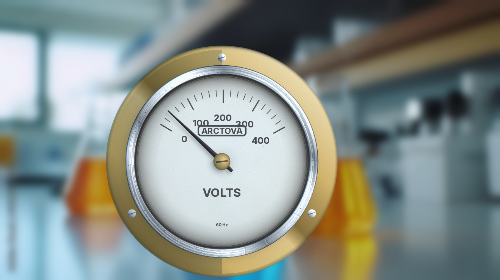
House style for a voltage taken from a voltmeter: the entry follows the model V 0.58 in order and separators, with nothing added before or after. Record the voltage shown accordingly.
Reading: V 40
